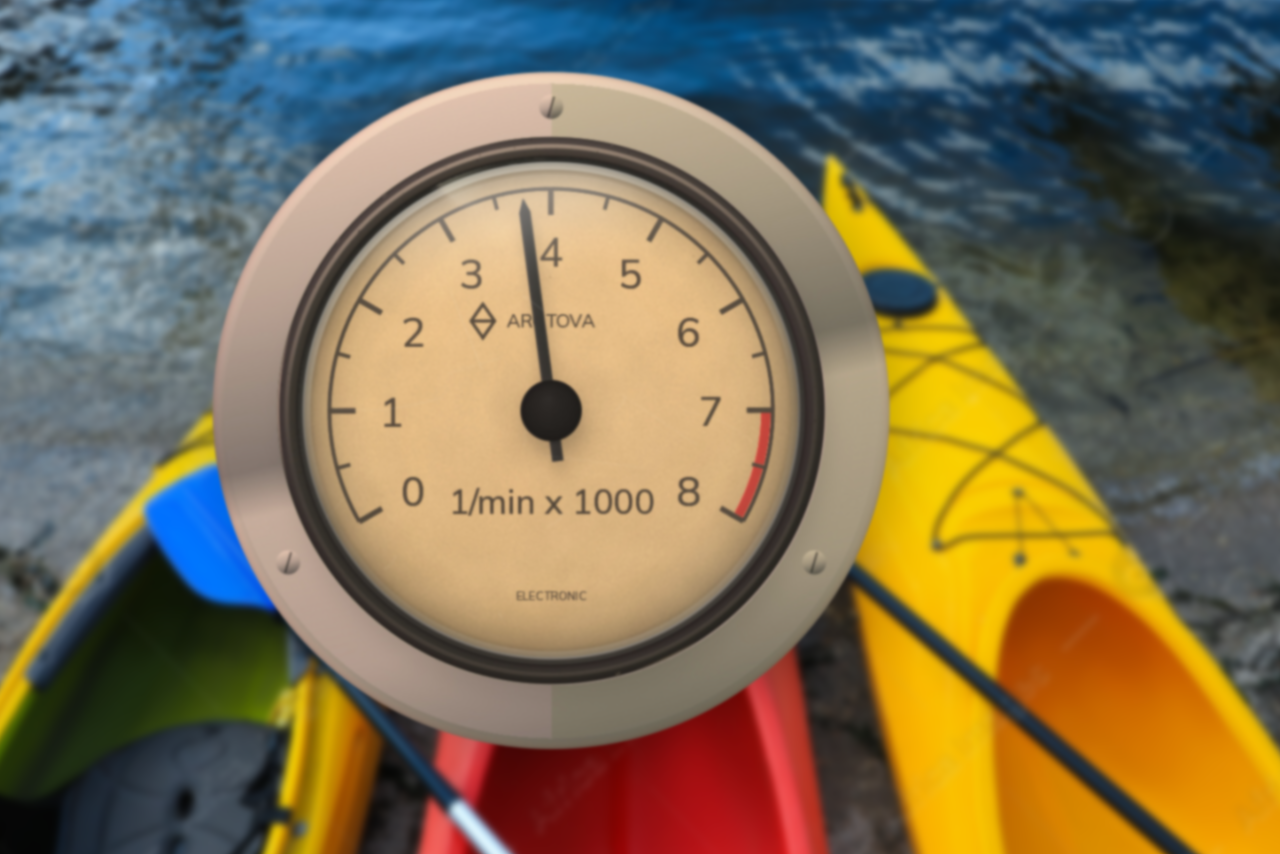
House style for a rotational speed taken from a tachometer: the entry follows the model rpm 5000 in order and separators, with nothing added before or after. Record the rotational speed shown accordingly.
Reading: rpm 3750
